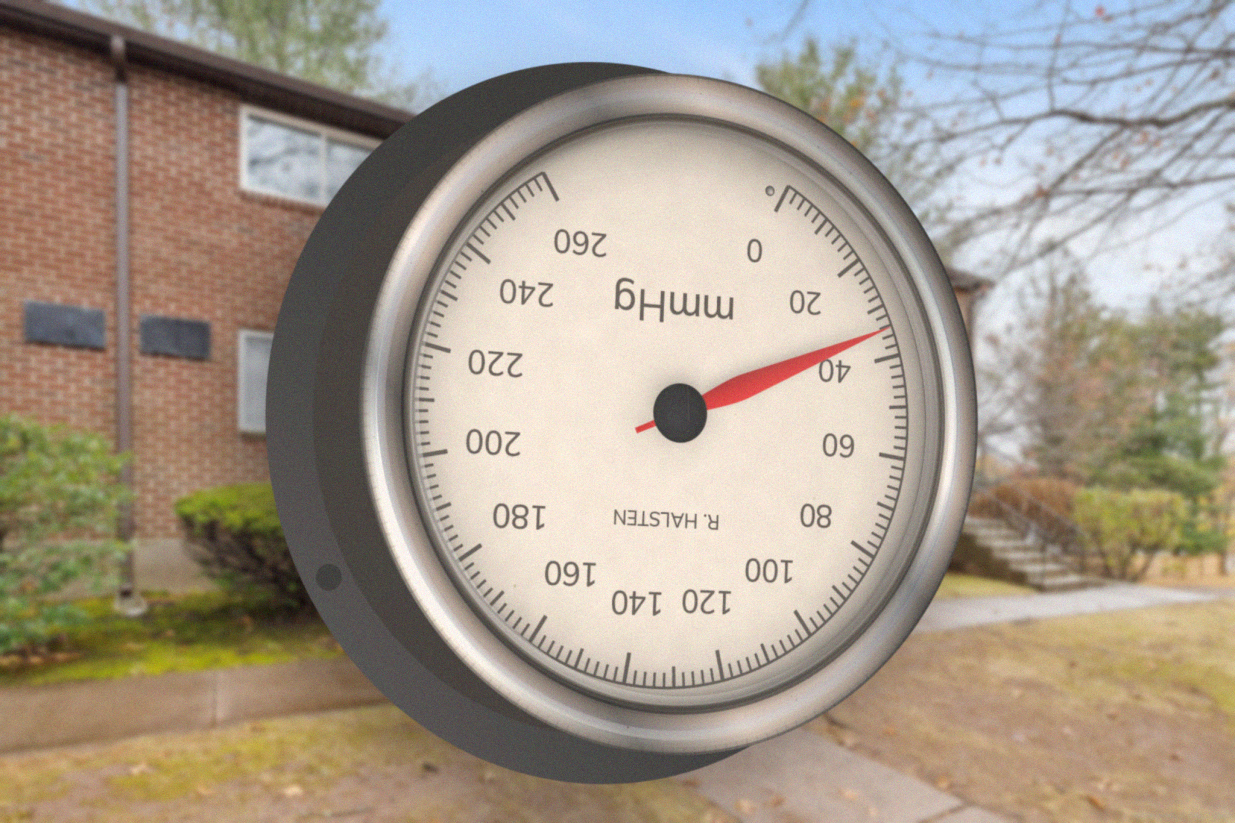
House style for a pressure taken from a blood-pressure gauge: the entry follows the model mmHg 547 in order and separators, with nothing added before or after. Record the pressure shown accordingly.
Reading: mmHg 34
